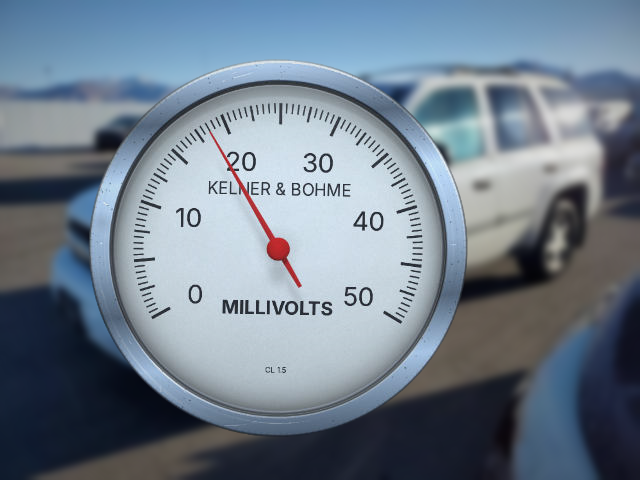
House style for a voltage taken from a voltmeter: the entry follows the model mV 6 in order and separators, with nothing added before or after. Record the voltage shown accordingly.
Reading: mV 18.5
